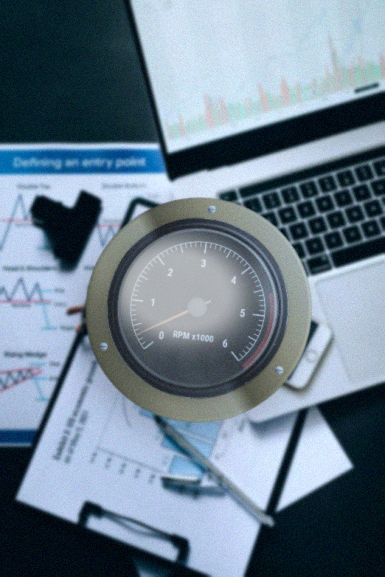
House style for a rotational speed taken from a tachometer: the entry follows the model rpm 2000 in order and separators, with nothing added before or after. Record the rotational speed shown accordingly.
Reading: rpm 300
